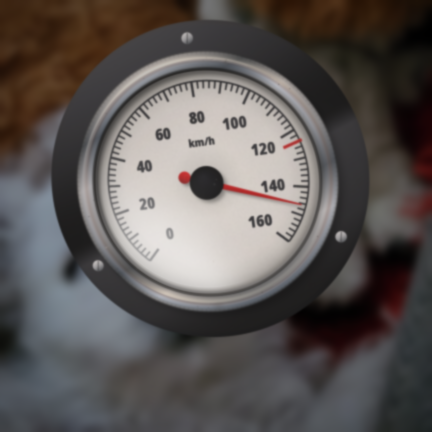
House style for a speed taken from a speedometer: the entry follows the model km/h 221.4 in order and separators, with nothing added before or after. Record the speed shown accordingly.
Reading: km/h 146
